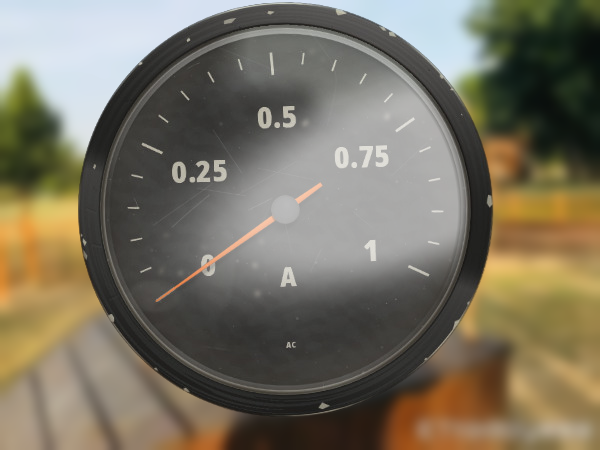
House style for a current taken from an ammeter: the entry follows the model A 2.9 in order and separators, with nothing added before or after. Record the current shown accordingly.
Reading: A 0
